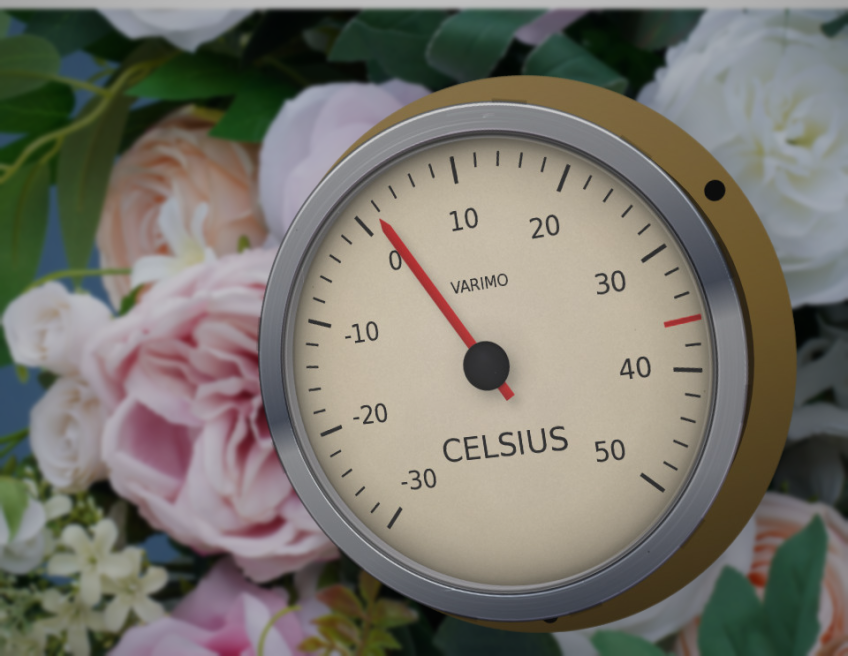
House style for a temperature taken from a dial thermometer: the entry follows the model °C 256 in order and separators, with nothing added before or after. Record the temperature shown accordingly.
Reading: °C 2
